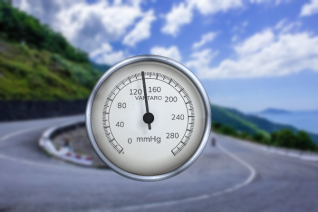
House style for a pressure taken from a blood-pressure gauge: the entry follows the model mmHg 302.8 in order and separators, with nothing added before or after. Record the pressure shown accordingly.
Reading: mmHg 140
